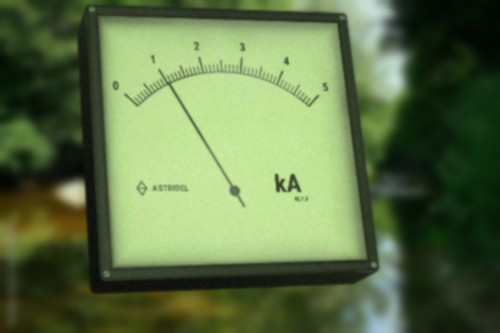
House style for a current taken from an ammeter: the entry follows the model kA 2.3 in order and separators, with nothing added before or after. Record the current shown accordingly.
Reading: kA 1
